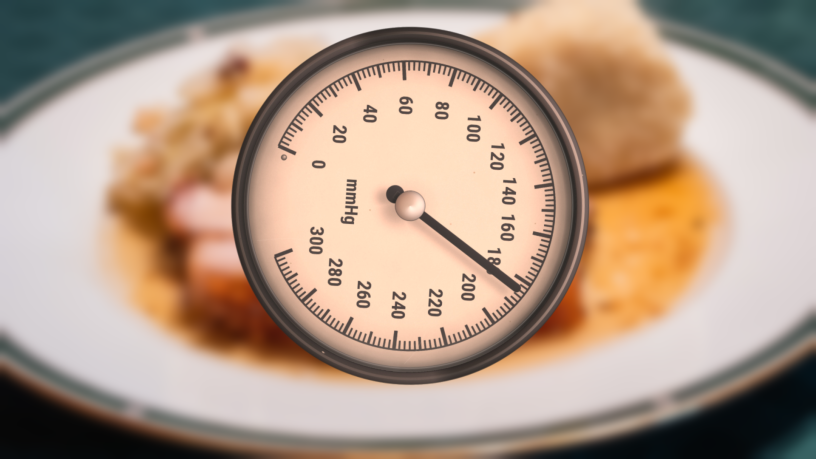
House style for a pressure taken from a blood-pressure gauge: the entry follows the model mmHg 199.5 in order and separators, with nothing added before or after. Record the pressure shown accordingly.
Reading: mmHg 184
